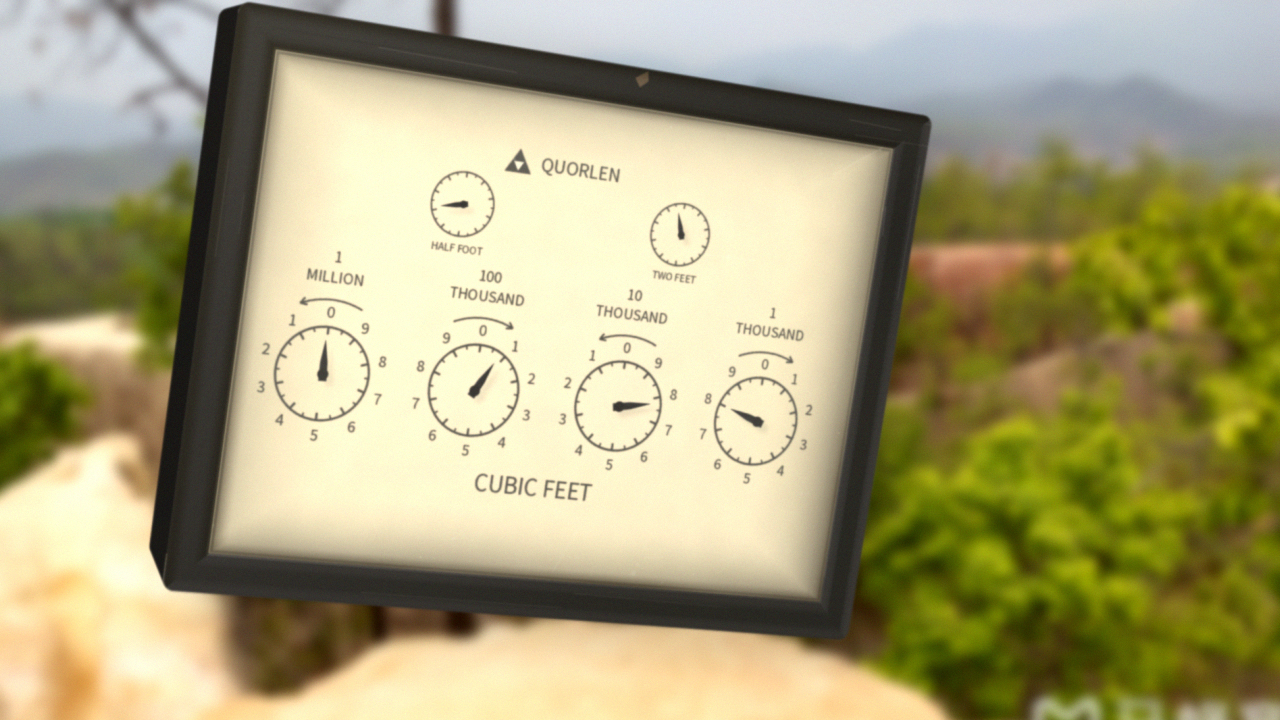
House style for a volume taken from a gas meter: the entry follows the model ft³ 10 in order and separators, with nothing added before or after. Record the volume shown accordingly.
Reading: ft³ 7800
